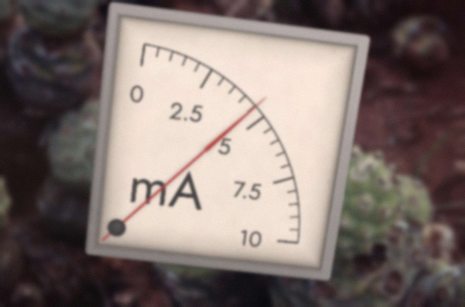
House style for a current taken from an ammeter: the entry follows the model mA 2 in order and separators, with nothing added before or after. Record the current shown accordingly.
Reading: mA 4.5
